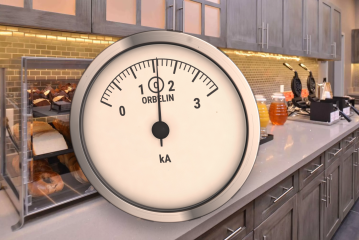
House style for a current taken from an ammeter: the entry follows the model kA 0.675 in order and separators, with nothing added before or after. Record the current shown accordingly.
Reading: kA 1.6
